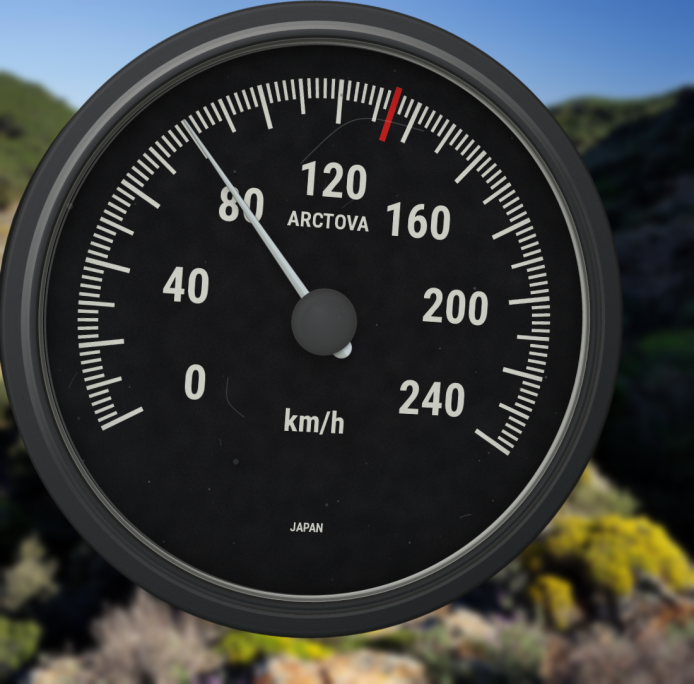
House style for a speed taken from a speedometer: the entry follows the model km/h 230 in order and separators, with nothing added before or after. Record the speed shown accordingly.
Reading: km/h 80
